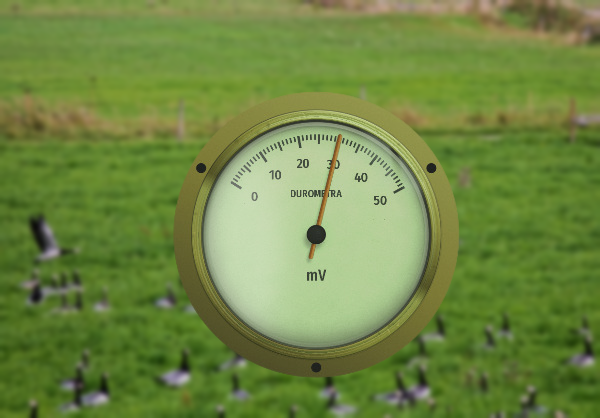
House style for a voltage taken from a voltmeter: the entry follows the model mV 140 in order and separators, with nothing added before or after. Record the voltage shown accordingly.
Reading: mV 30
